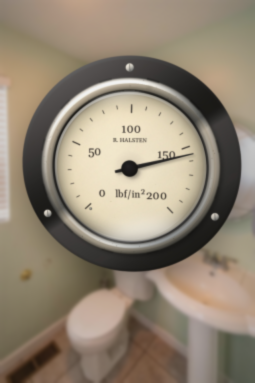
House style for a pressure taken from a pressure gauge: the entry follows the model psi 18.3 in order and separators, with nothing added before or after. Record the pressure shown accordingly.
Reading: psi 155
